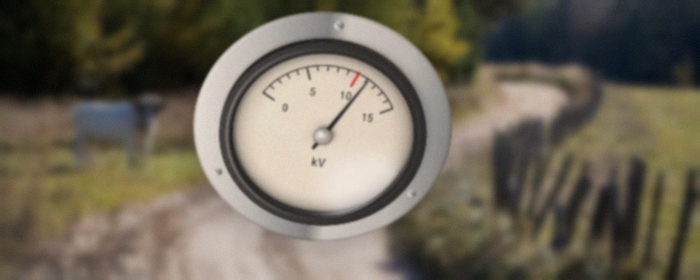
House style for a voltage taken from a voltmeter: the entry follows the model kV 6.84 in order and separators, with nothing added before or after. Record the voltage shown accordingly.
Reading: kV 11
